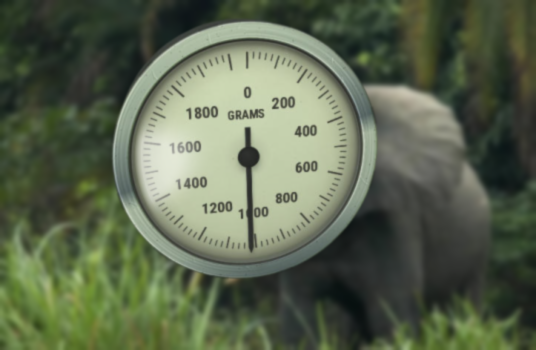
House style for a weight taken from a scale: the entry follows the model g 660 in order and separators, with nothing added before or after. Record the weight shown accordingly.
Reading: g 1020
